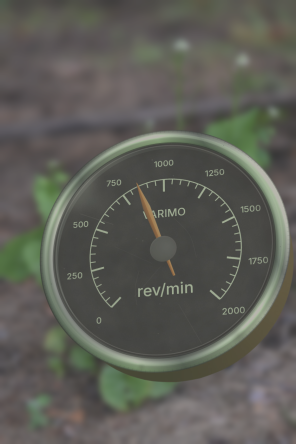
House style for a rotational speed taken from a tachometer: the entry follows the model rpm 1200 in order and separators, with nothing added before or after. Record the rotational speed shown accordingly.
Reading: rpm 850
